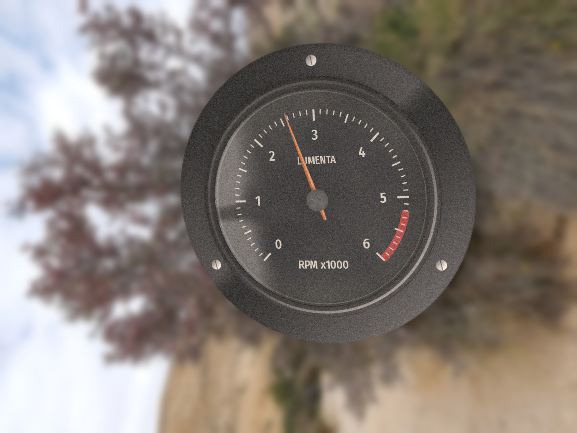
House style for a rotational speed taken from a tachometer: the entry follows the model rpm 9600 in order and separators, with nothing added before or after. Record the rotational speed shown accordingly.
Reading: rpm 2600
